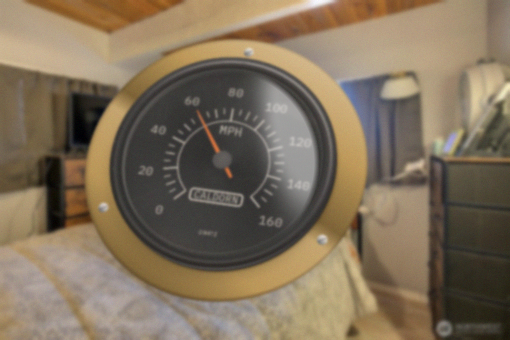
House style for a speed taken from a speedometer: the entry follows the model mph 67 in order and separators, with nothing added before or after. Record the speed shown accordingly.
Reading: mph 60
